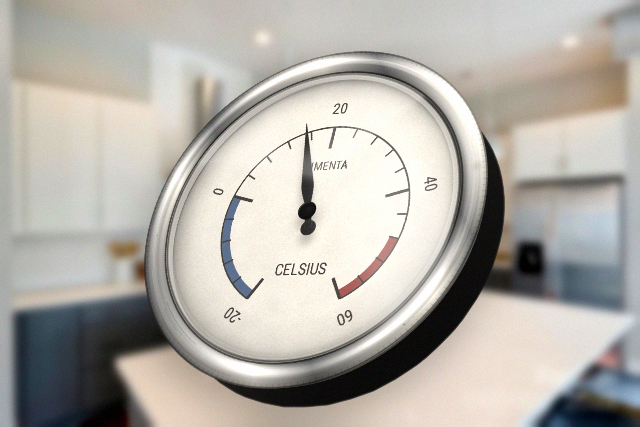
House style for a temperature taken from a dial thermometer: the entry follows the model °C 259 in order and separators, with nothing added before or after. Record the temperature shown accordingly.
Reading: °C 16
